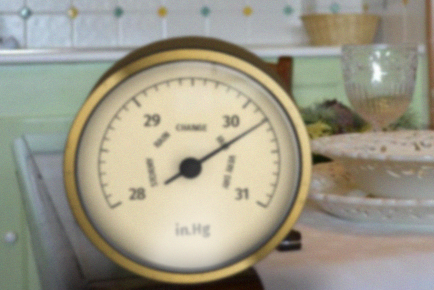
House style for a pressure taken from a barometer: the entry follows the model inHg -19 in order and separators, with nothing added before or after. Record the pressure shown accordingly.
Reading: inHg 30.2
